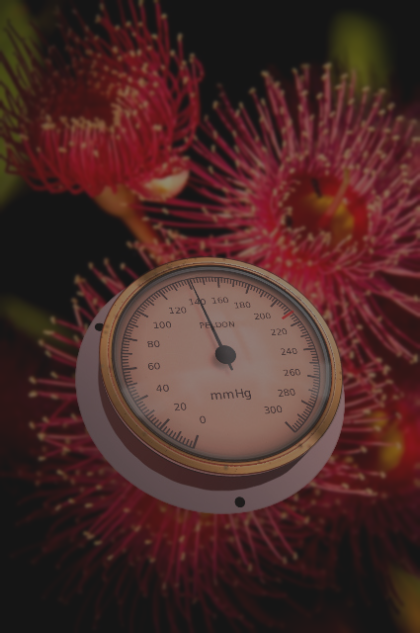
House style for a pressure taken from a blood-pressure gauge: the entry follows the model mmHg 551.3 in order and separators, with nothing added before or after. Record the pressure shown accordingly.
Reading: mmHg 140
